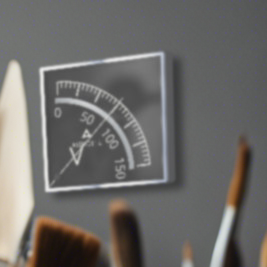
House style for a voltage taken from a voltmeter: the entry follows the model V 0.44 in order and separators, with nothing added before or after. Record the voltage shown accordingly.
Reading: V 75
